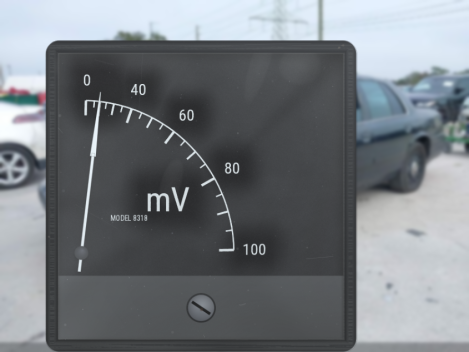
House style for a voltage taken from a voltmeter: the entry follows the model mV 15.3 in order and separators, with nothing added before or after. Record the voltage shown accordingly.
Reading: mV 20
